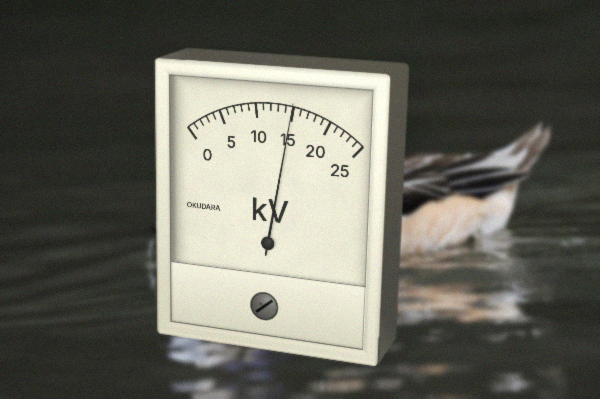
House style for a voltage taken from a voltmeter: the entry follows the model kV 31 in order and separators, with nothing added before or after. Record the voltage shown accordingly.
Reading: kV 15
